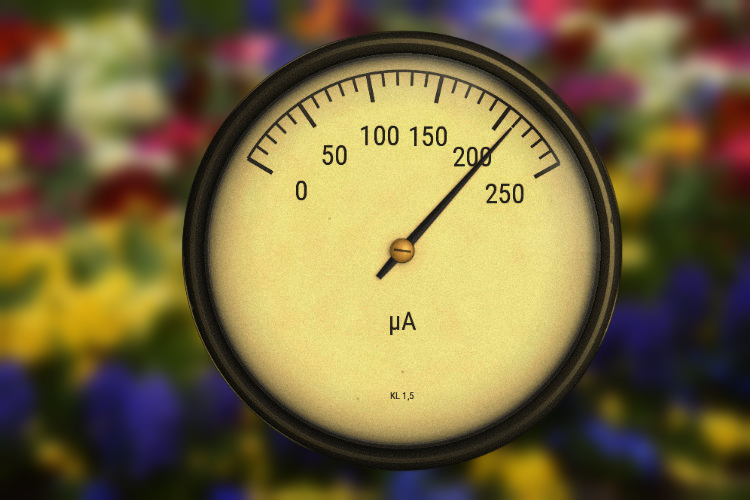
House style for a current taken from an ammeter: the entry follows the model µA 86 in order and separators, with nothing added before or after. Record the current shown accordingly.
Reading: µA 210
